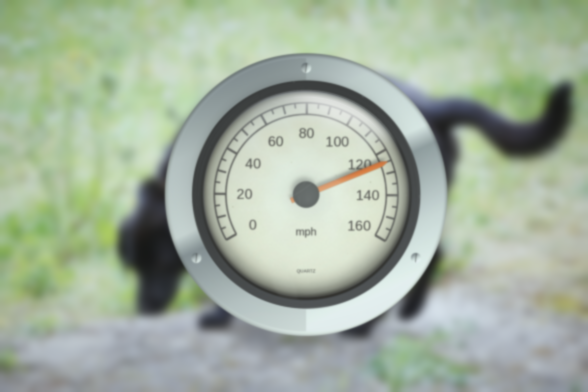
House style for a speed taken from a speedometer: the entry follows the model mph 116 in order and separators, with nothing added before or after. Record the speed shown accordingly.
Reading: mph 125
